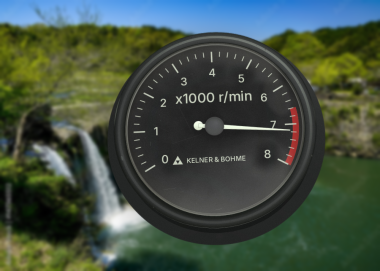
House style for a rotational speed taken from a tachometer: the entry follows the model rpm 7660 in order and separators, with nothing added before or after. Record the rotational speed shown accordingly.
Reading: rpm 7200
